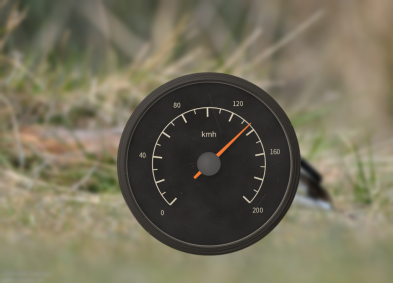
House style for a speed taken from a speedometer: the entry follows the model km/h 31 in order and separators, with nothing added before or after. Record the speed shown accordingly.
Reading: km/h 135
